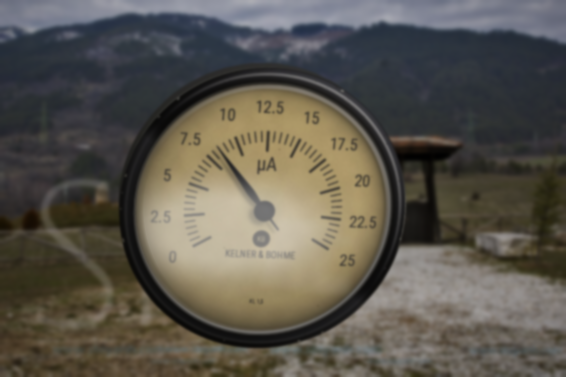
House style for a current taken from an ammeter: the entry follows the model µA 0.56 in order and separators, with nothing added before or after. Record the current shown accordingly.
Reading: µA 8.5
